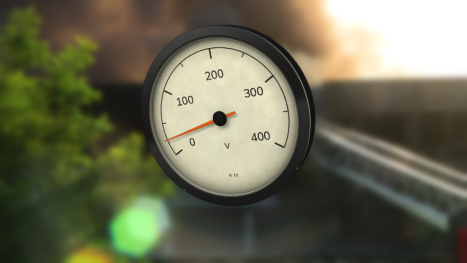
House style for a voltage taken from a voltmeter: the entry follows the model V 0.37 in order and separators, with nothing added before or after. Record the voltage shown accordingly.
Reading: V 25
